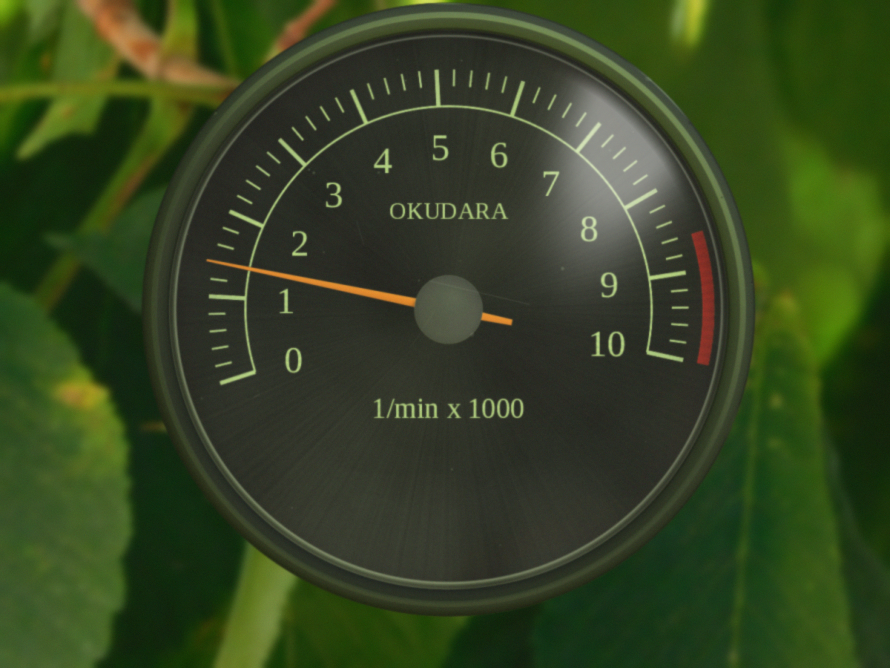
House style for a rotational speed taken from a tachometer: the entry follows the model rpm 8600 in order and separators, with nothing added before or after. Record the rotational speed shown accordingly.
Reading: rpm 1400
